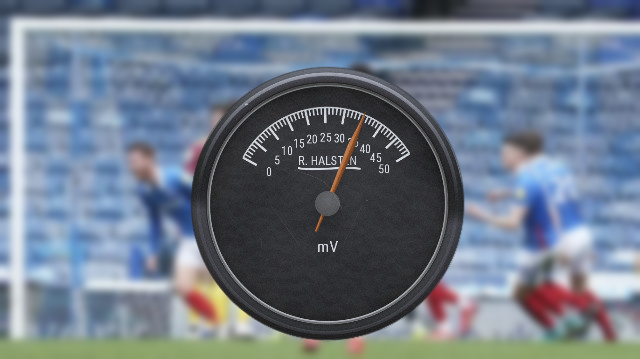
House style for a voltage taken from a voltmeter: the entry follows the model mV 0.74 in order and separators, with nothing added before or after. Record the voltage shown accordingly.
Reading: mV 35
